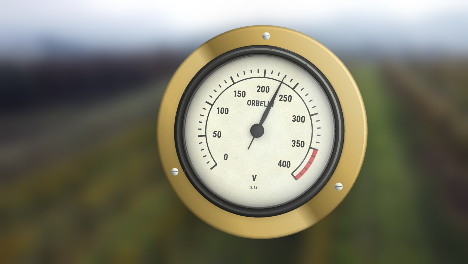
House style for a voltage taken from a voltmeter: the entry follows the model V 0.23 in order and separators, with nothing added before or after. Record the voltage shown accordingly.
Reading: V 230
